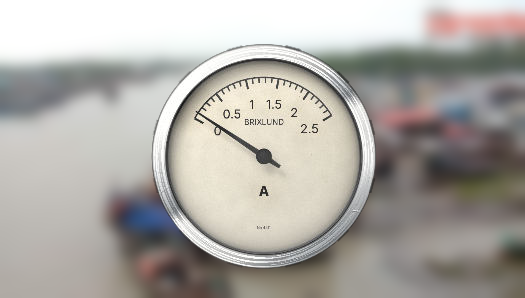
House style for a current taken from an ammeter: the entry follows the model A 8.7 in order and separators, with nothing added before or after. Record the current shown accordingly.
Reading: A 0.1
